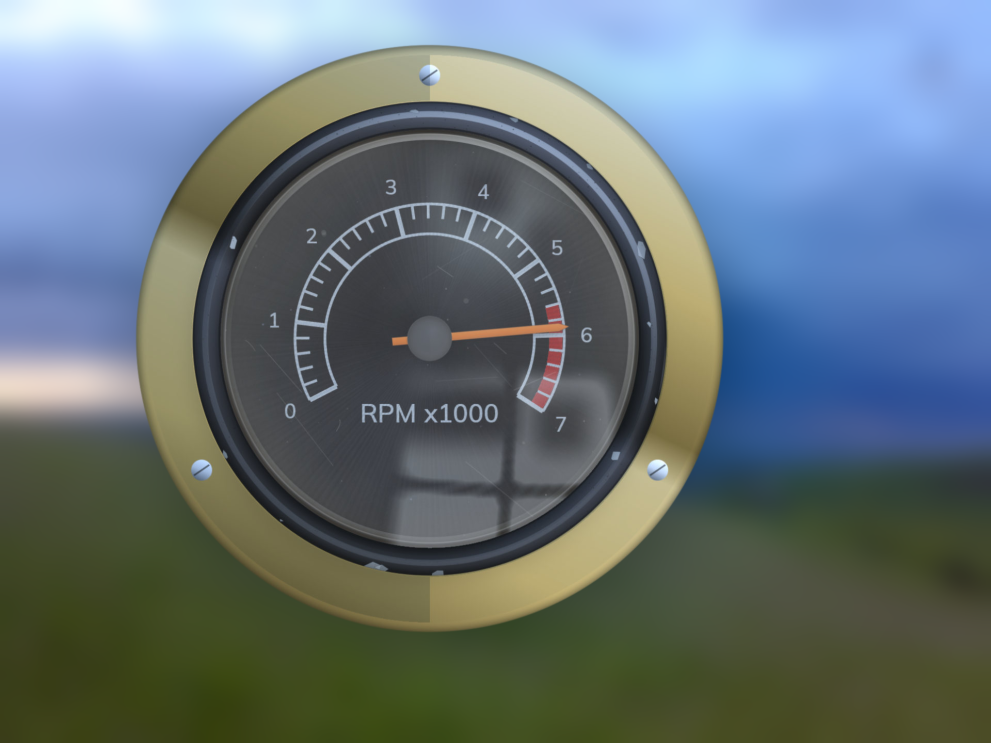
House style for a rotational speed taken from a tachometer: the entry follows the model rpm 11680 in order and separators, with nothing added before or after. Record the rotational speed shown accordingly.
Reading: rpm 5900
